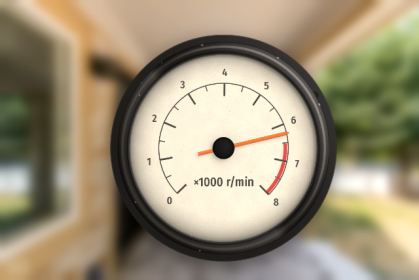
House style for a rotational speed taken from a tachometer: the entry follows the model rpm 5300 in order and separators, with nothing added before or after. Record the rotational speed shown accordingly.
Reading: rpm 6250
